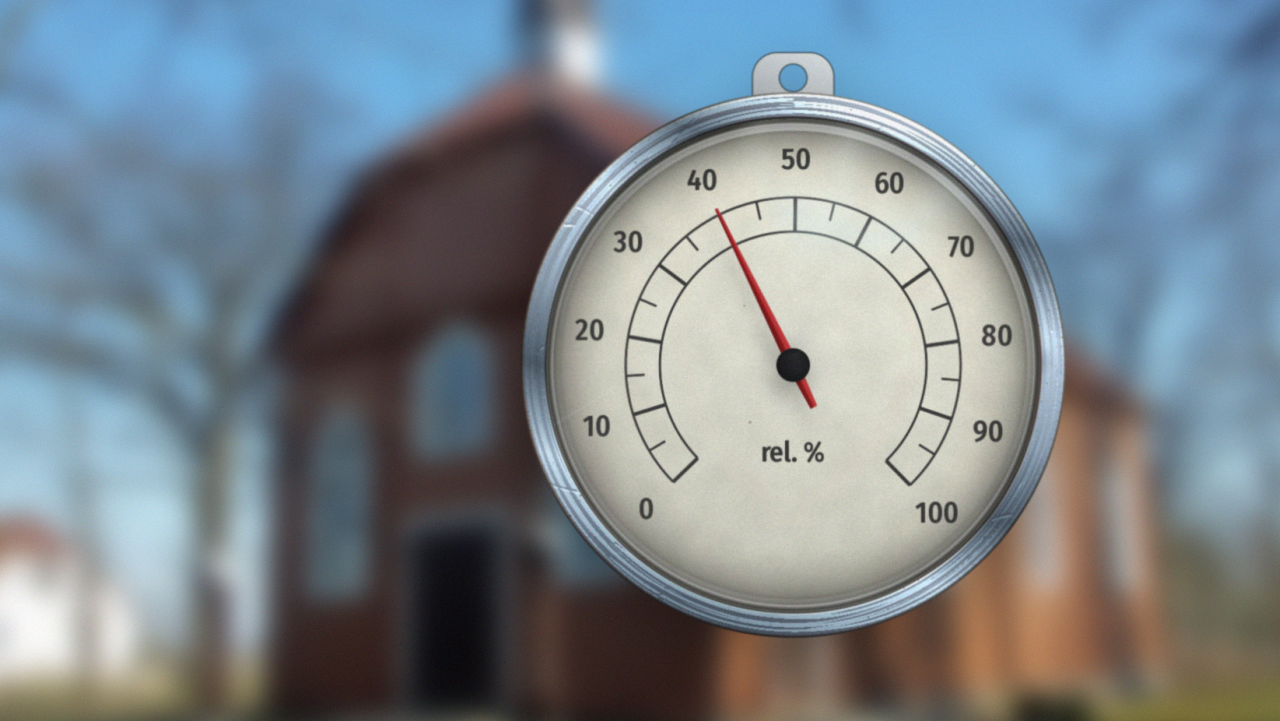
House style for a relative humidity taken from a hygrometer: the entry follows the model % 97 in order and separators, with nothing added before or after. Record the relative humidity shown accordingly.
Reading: % 40
